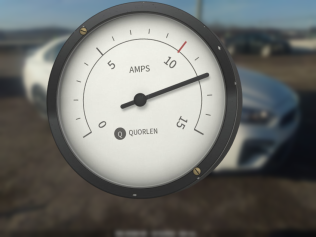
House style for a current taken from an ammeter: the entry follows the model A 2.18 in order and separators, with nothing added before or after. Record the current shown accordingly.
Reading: A 12
